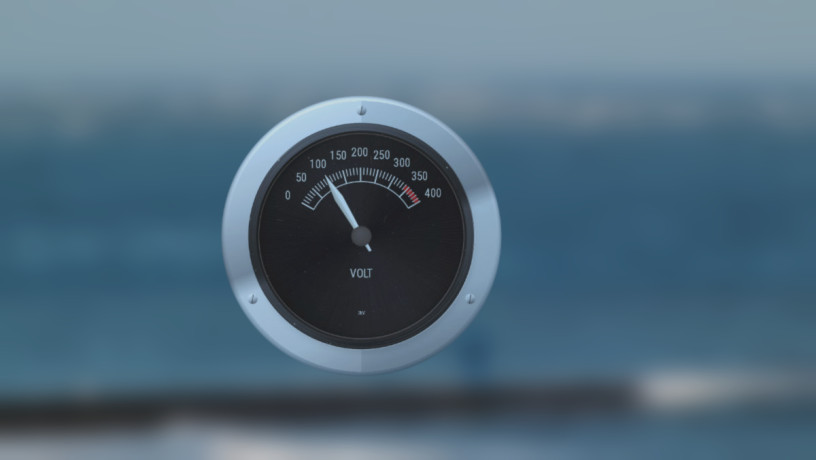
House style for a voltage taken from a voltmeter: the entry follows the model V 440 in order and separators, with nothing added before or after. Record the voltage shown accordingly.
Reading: V 100
